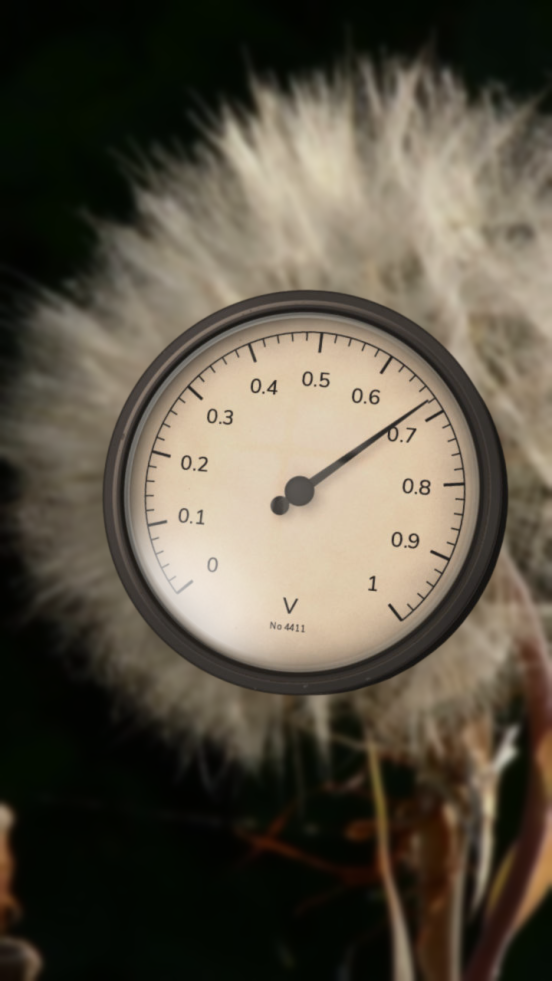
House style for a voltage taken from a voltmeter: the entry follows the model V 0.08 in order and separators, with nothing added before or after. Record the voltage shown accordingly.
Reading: V 0.68
